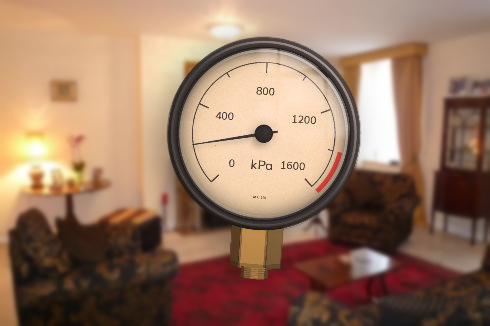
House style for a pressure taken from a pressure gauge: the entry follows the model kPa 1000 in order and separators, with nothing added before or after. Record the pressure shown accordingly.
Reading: kPa 200
